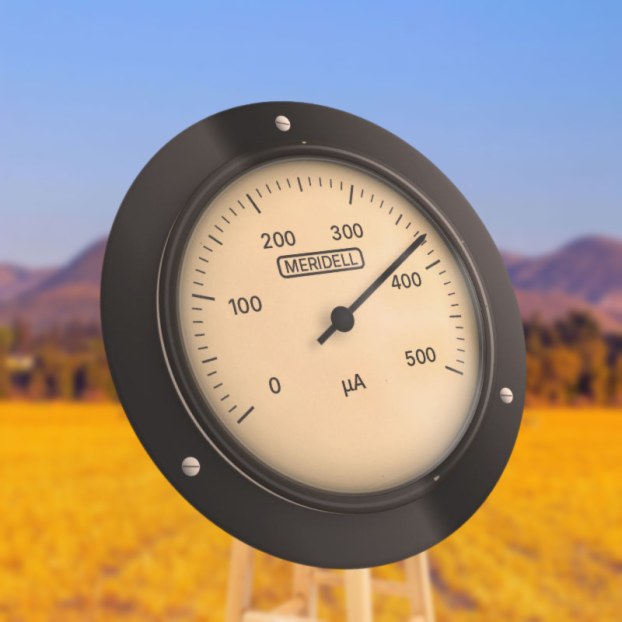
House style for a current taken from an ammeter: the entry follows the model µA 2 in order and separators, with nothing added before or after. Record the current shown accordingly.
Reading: µA 375
